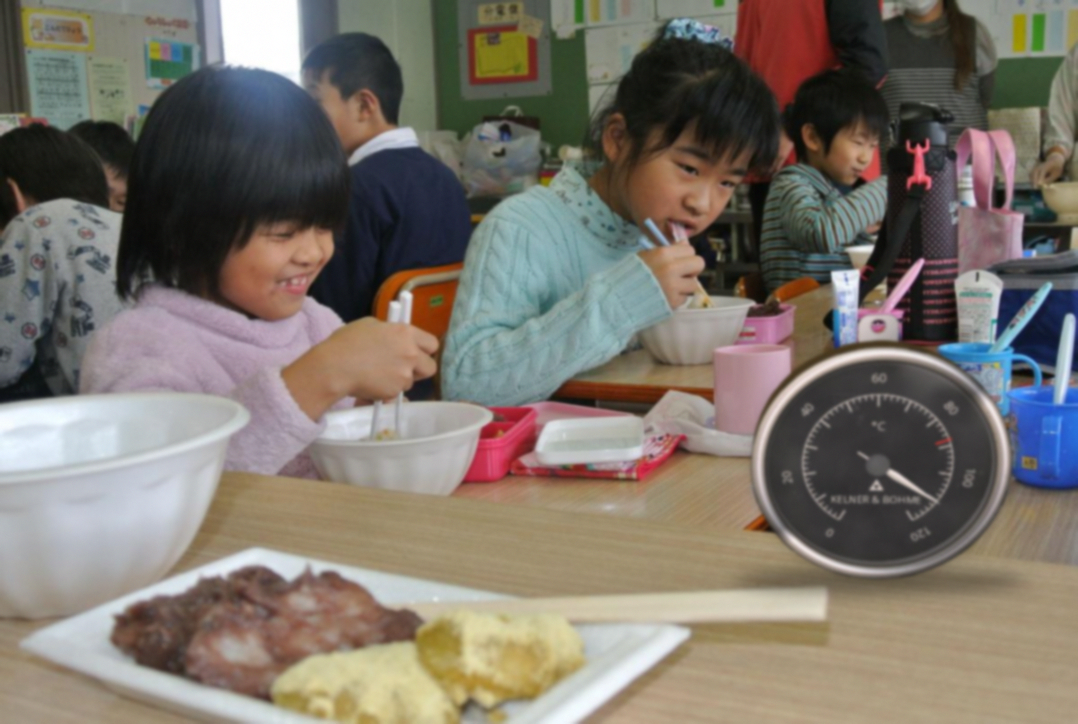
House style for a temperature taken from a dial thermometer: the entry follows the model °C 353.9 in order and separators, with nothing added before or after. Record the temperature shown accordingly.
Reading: °C 110
